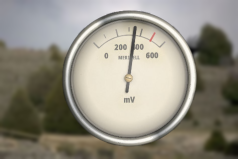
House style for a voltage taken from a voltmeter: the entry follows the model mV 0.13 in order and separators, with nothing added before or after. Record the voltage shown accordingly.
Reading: mV 350
